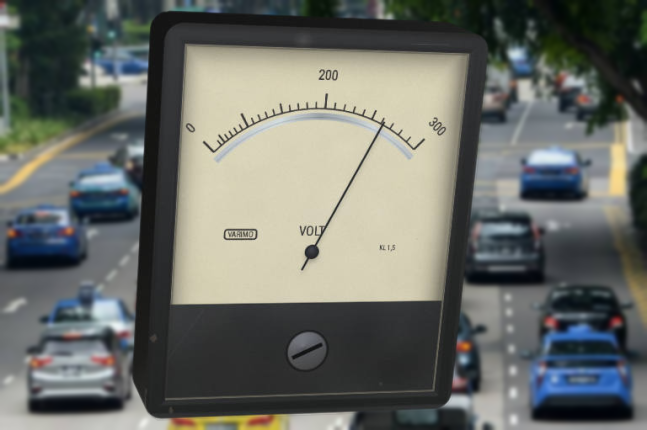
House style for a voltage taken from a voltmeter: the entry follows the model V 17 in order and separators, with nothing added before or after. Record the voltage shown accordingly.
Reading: V 260
